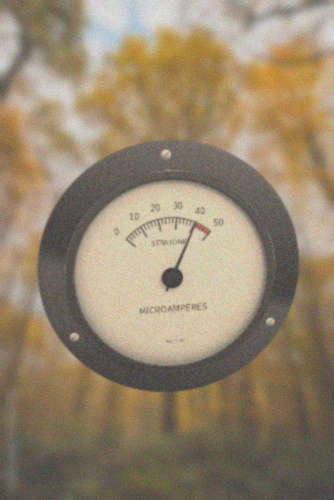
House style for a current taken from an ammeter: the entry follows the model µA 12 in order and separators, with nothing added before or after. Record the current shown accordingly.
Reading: µA 40
